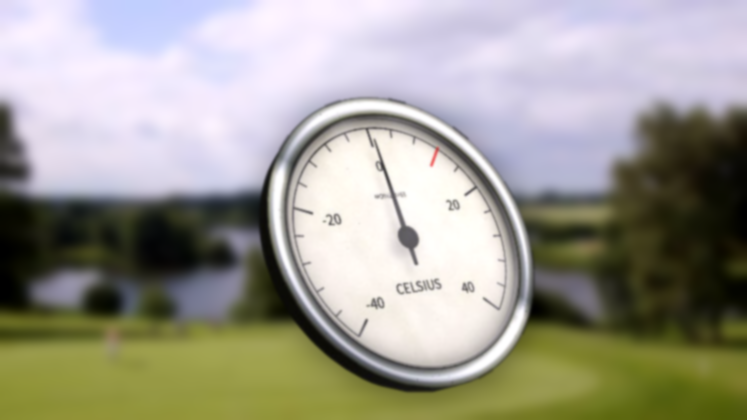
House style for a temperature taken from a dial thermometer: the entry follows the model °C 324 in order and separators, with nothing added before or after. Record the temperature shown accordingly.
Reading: °C 0
